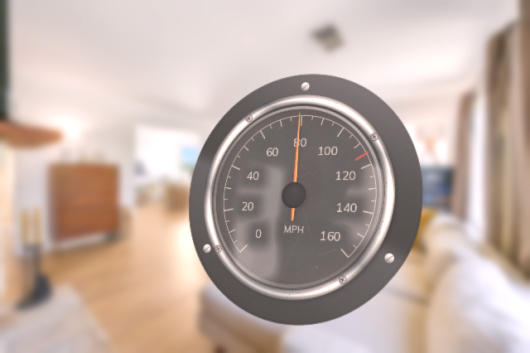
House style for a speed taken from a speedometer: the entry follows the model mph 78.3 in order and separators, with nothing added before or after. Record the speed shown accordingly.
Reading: mph 80
